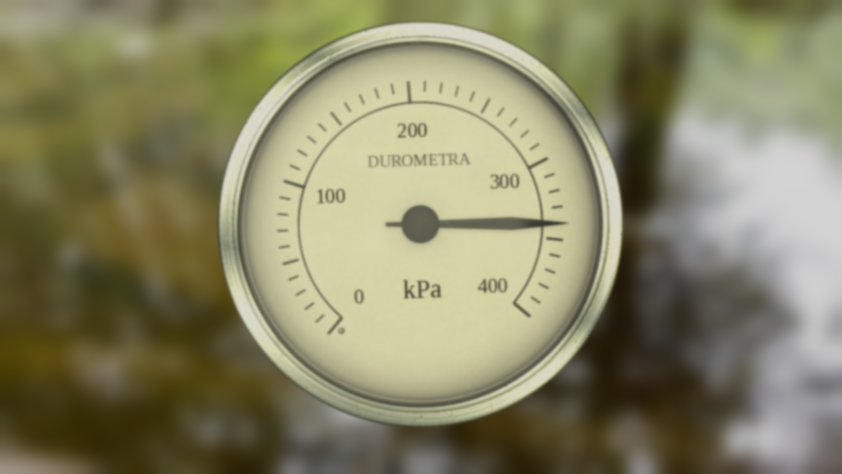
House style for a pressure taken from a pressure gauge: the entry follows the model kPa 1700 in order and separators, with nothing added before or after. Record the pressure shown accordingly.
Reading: kPa 340
